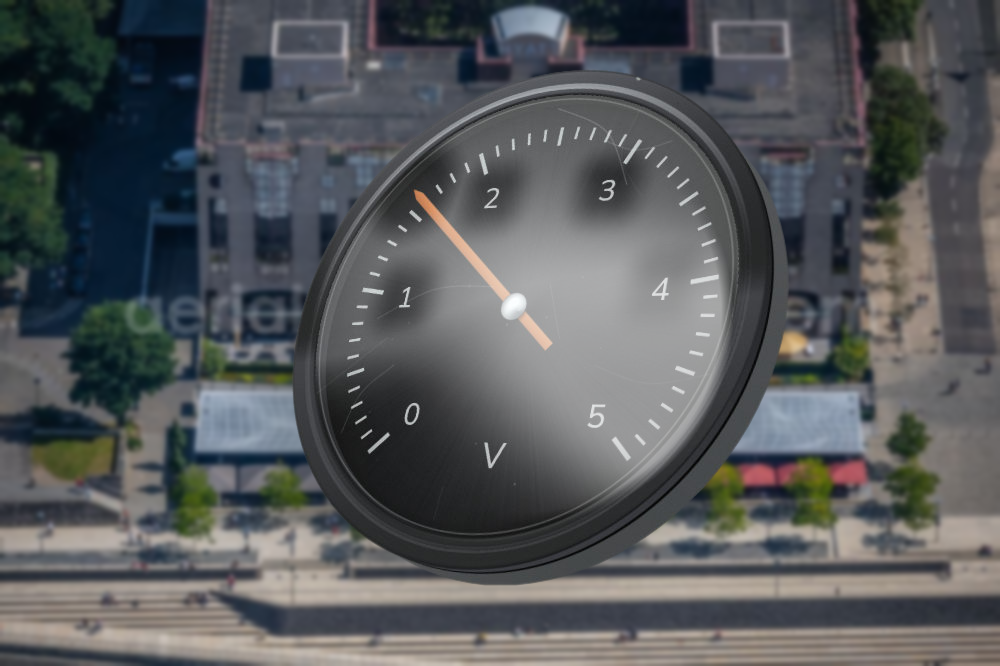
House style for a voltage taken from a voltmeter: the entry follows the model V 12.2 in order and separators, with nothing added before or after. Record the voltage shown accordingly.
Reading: V 1.6
